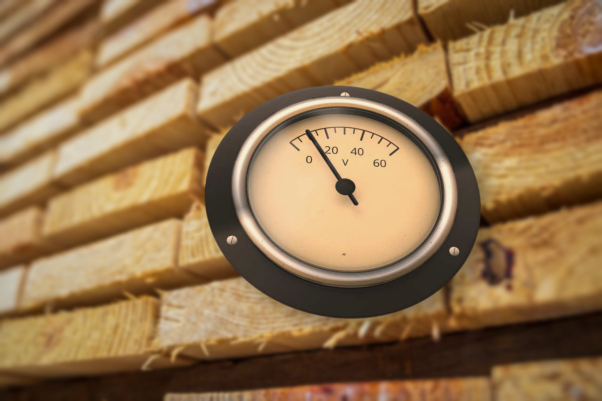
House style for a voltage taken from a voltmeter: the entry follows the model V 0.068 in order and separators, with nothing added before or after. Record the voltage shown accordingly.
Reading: V 10
